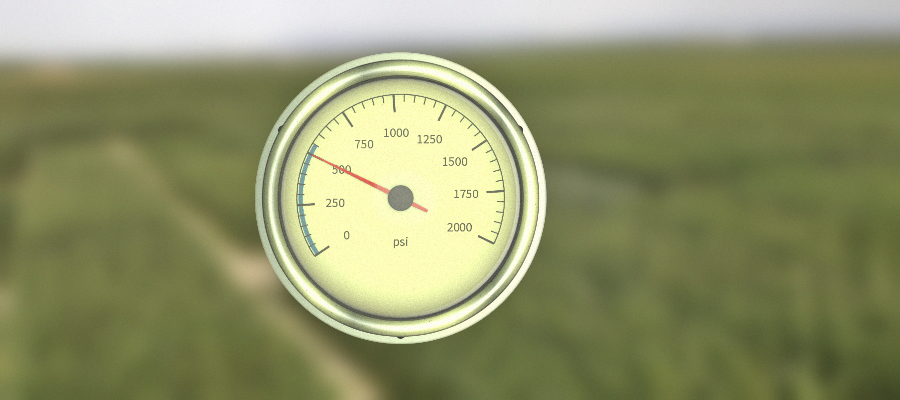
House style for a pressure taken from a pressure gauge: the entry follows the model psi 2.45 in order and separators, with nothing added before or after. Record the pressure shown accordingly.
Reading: psi 500
